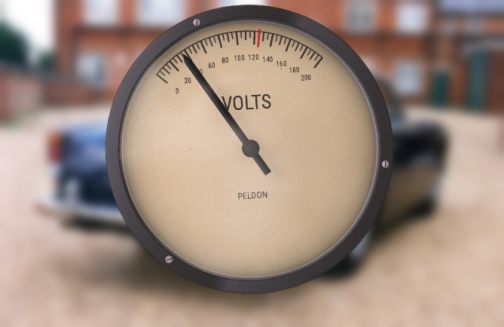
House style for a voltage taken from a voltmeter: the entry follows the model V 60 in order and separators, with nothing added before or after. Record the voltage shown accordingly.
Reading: V 35
